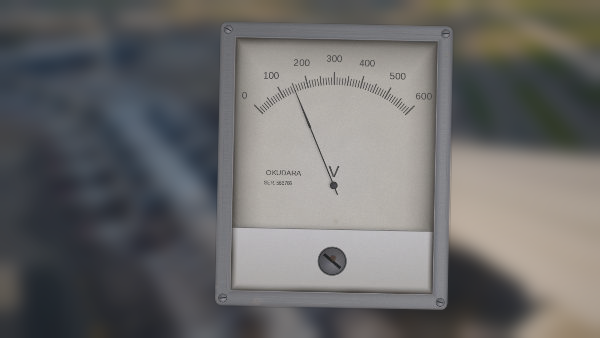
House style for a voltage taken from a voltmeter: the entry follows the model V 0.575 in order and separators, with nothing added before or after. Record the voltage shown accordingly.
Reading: V 150
